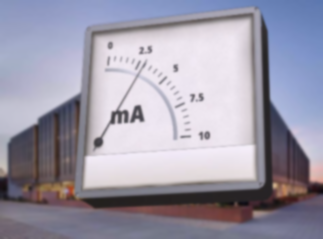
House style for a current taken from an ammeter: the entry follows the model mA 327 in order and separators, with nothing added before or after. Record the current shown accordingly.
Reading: mA 3
